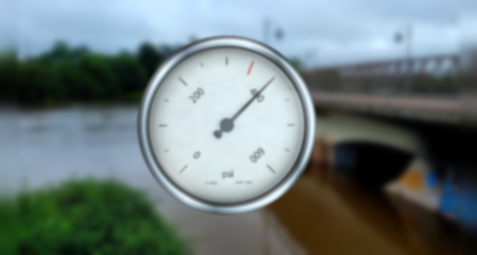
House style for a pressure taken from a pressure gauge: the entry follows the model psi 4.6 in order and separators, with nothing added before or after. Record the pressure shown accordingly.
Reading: psi 400
